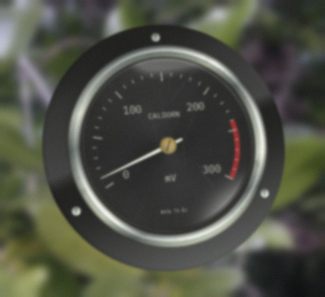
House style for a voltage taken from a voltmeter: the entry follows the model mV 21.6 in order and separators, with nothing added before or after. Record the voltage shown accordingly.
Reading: mV 10
